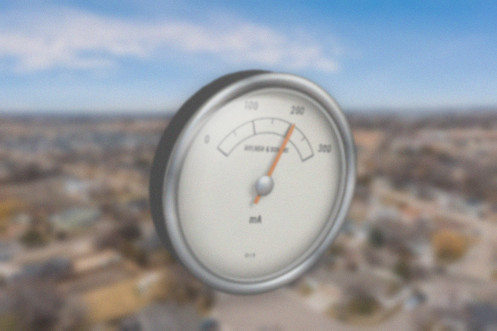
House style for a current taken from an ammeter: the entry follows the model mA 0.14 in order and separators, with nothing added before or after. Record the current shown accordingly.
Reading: mA 200
